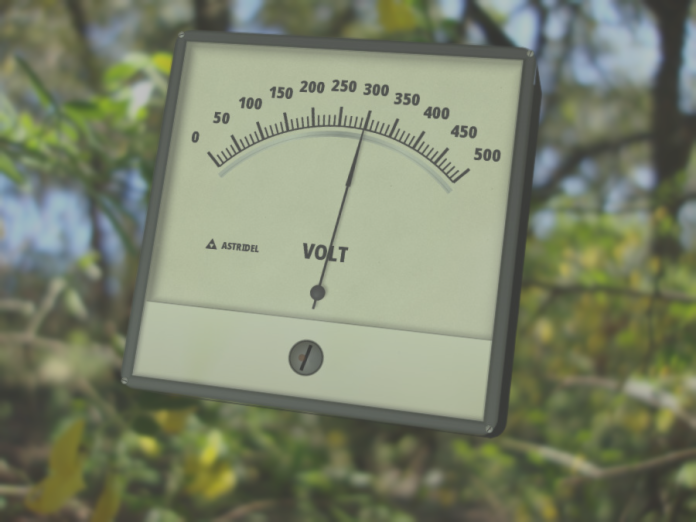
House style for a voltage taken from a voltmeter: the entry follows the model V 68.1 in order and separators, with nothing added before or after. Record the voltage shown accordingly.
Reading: V 300
